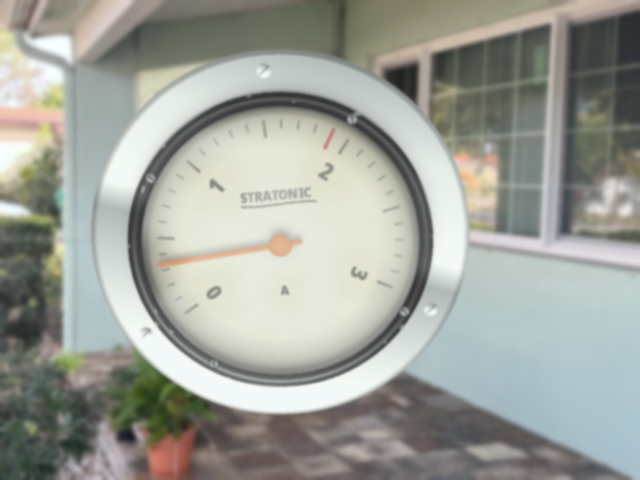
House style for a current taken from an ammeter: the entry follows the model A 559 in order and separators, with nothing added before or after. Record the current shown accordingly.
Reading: A 0.35
